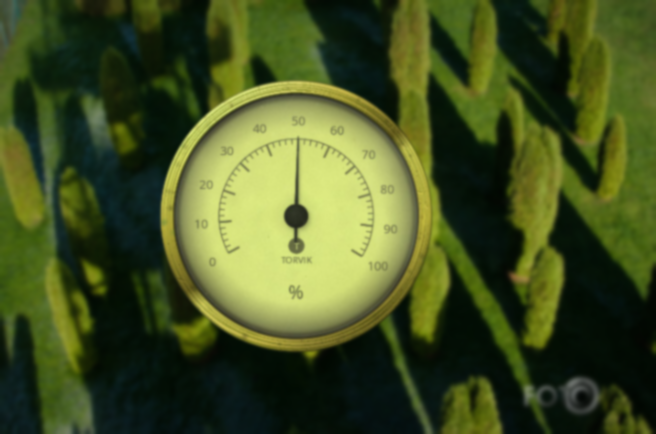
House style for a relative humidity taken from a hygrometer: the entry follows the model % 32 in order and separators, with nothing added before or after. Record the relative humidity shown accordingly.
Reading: % 50
